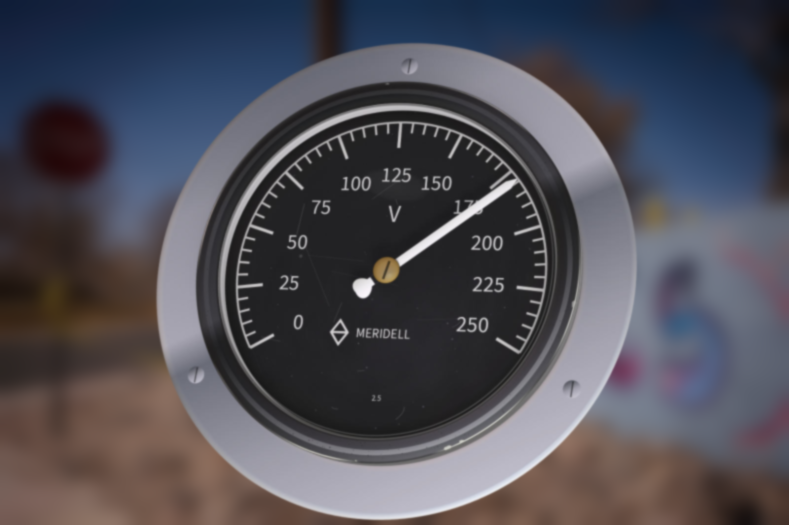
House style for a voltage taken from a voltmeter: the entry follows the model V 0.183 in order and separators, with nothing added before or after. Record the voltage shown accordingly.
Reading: V 180
